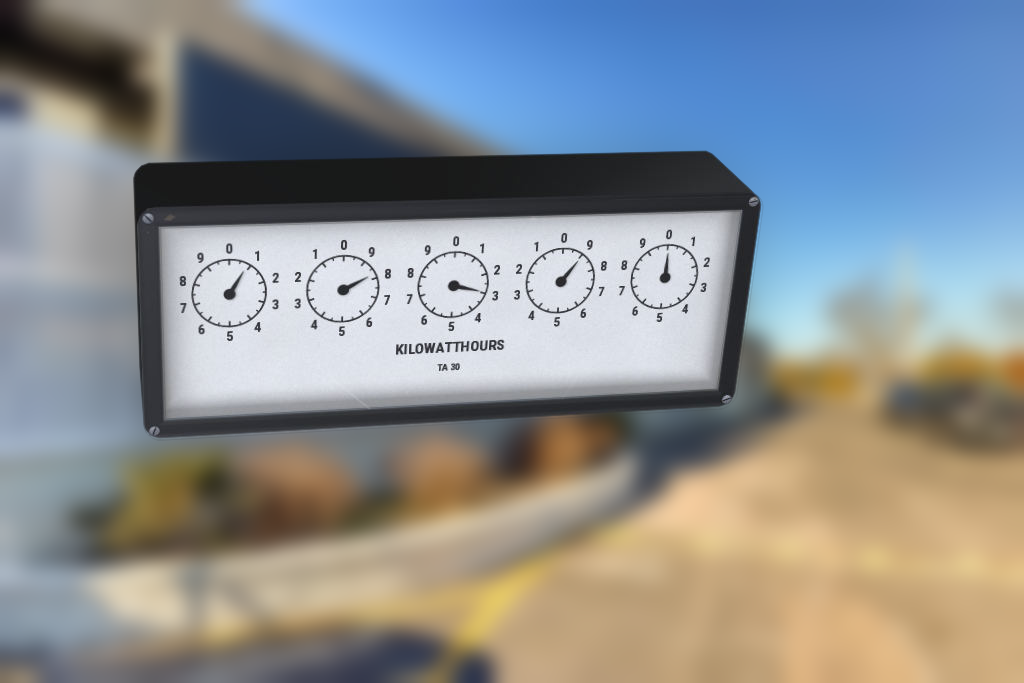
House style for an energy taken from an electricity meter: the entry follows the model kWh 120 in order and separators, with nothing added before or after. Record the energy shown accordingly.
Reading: kWh 8290
